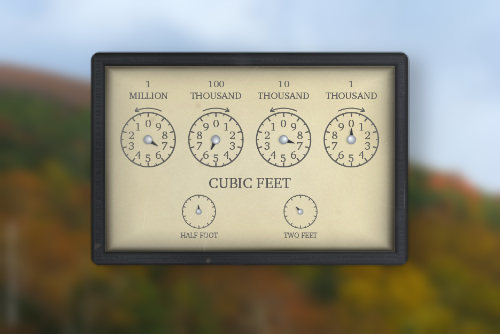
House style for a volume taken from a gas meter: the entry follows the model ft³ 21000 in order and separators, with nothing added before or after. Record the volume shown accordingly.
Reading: ft³ 657000
